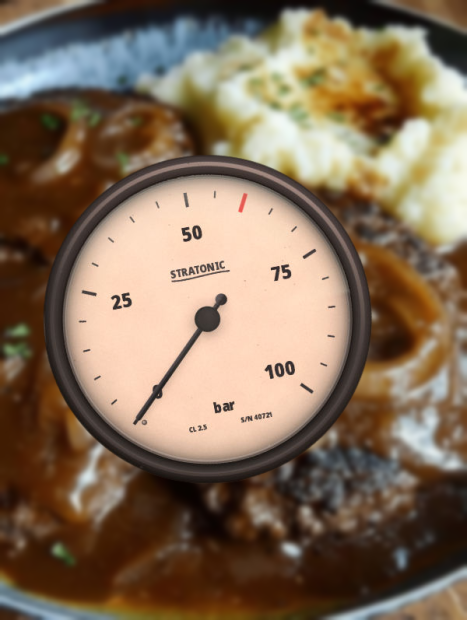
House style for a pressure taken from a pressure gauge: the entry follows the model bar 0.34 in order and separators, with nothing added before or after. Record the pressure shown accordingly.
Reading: bar 0
